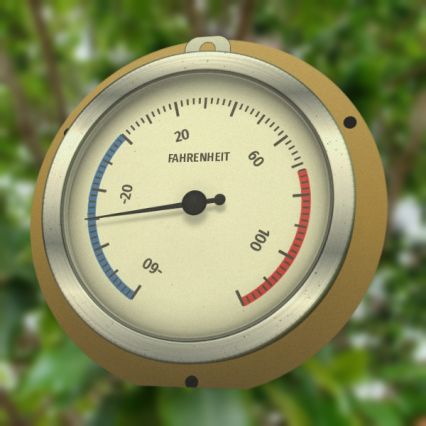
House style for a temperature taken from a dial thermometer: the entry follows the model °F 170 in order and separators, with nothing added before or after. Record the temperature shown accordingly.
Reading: °F -30
